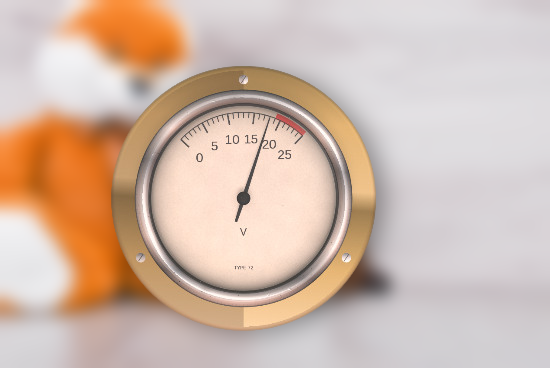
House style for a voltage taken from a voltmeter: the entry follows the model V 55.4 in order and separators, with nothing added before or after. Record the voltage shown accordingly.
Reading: V 18
